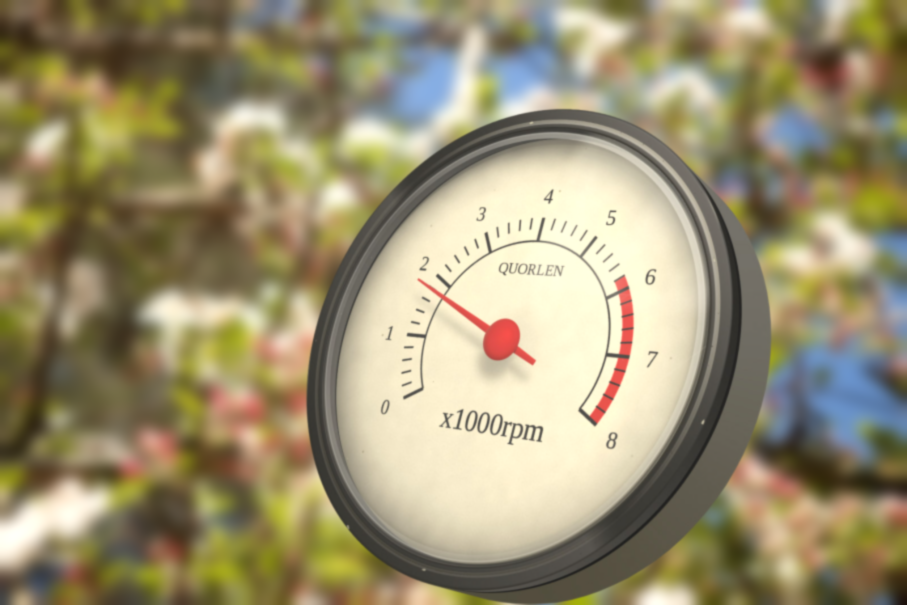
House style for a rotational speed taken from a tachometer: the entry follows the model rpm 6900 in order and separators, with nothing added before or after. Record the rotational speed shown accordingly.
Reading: rpm 1800
